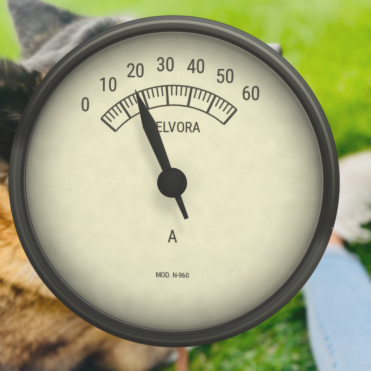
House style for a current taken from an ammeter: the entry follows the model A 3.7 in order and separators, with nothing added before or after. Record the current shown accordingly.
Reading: A 18
